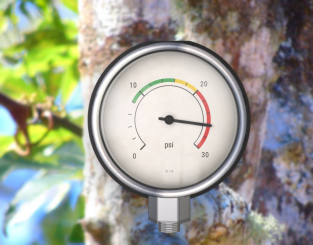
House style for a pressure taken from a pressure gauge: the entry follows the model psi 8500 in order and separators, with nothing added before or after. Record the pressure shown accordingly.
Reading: psi 26
